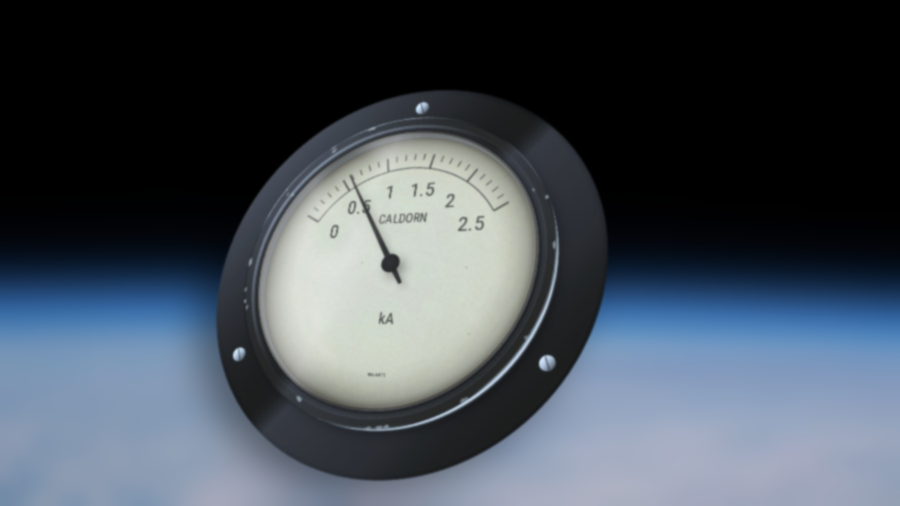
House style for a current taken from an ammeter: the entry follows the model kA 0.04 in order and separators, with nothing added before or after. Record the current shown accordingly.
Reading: kA 0.6
